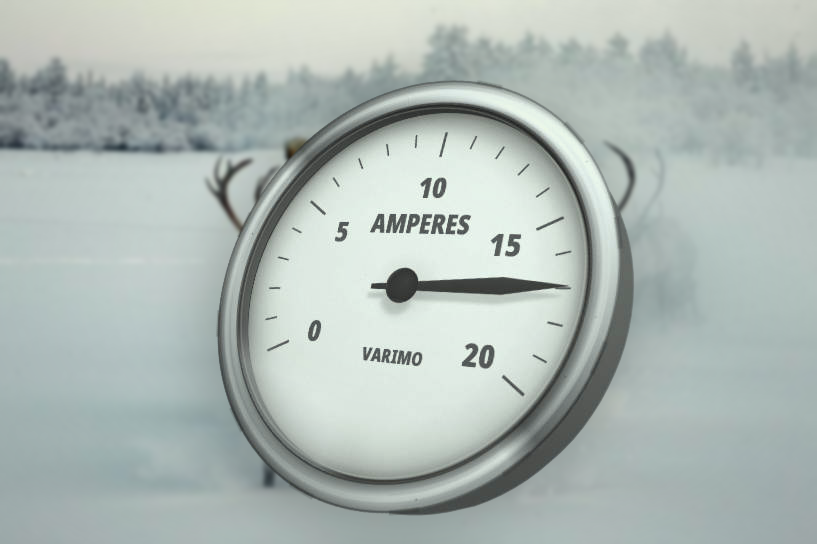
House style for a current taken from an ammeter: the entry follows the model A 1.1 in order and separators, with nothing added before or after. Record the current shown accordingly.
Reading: A 17
